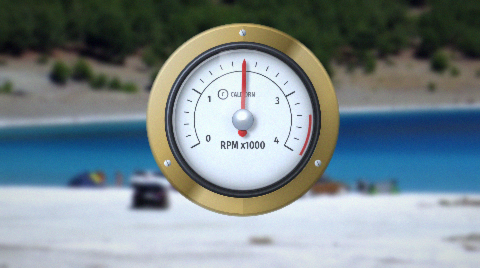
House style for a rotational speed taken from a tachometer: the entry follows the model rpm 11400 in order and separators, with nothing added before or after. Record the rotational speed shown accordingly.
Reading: rpm 2000
